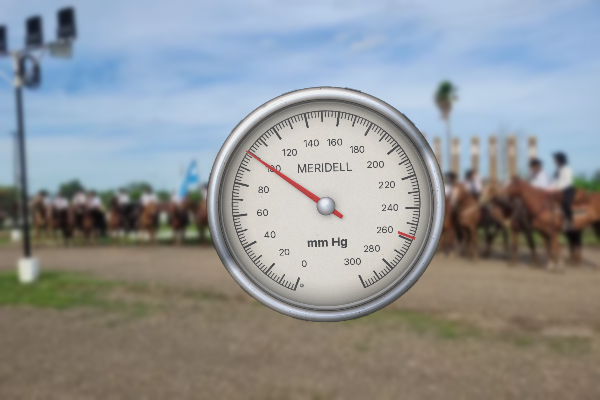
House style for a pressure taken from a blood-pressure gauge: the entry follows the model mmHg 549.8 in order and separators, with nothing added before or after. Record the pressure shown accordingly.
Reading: mmHg 100
